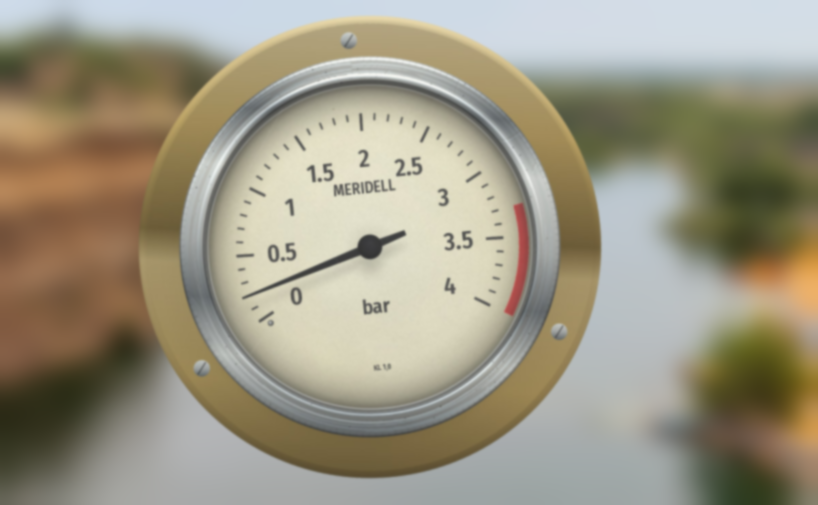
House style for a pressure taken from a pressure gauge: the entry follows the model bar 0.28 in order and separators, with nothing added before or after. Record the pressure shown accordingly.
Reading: bar 0.2
